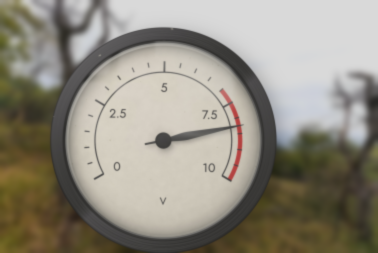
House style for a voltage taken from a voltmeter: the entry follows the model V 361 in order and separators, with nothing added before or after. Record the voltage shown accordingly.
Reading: V 8.25
